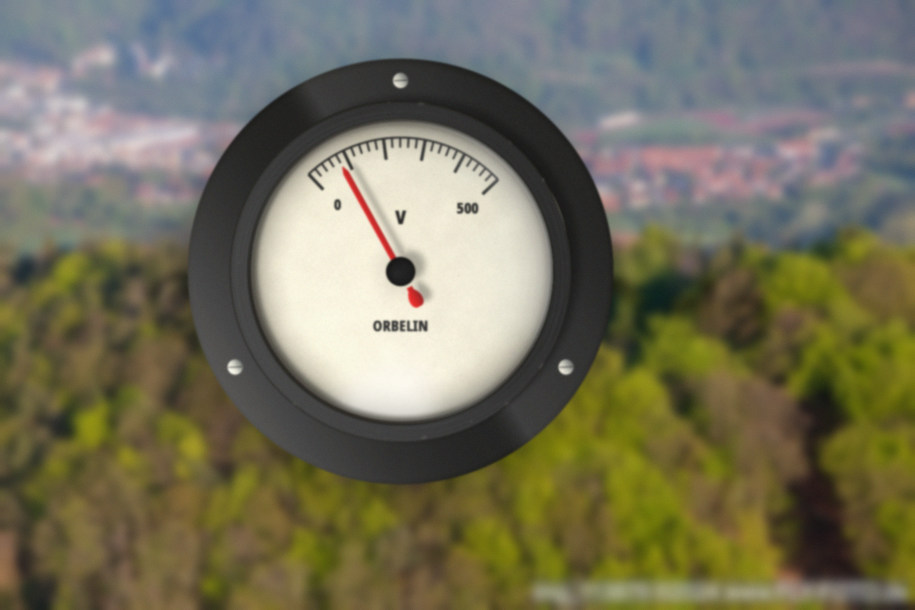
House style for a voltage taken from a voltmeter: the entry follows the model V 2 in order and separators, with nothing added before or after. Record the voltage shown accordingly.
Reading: V 80
